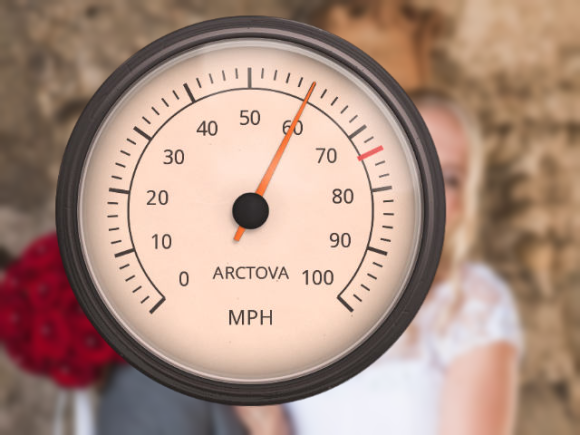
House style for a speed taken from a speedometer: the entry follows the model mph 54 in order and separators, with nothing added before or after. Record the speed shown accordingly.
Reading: mph 60
